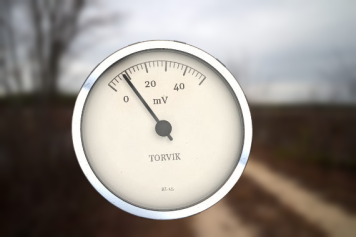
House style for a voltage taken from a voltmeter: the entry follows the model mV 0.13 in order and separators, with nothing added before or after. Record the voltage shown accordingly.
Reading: mV 8
